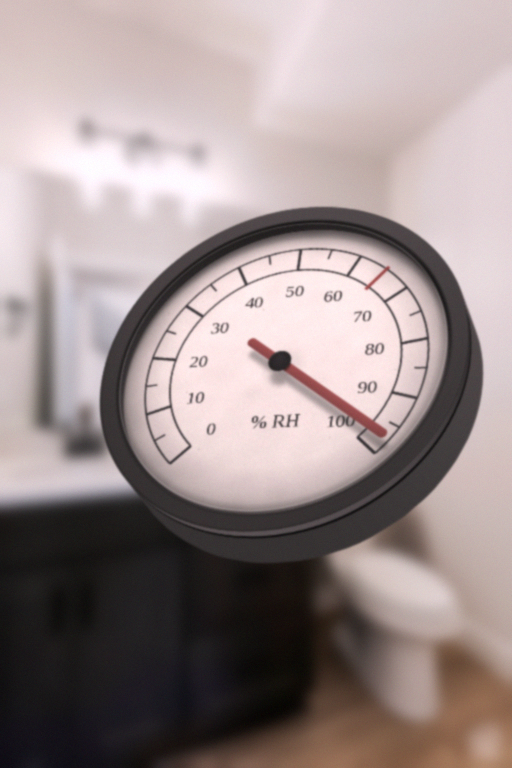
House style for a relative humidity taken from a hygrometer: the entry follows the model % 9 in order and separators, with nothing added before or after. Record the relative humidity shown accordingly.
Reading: % 97.5
